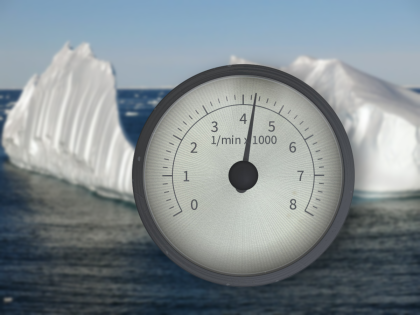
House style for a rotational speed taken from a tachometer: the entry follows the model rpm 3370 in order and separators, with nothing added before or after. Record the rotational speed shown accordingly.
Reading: rpm 4300
